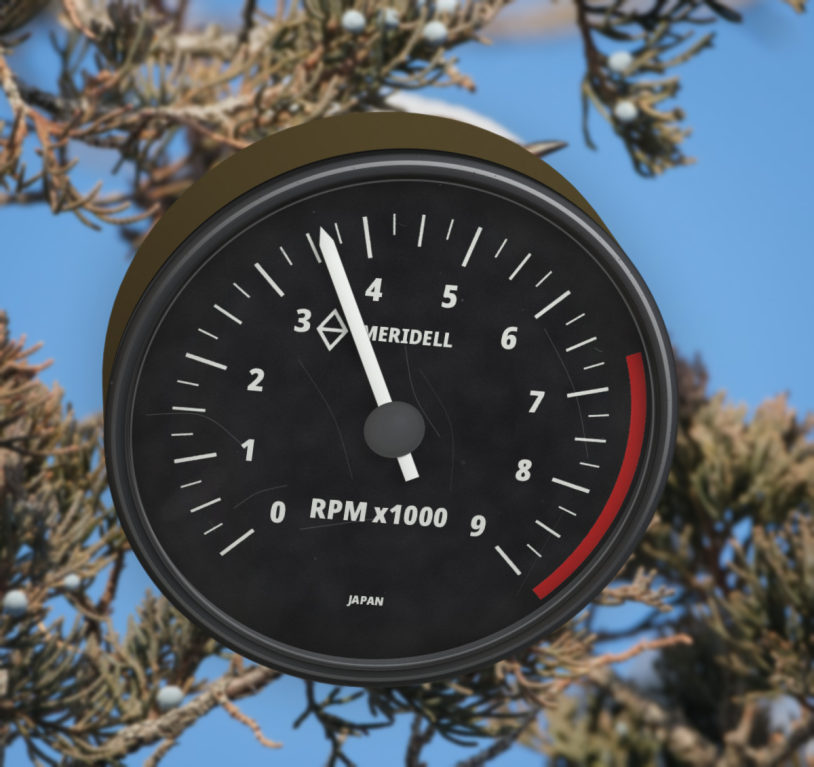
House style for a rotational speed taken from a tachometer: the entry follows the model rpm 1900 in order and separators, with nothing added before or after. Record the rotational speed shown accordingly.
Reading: rpm 3625
